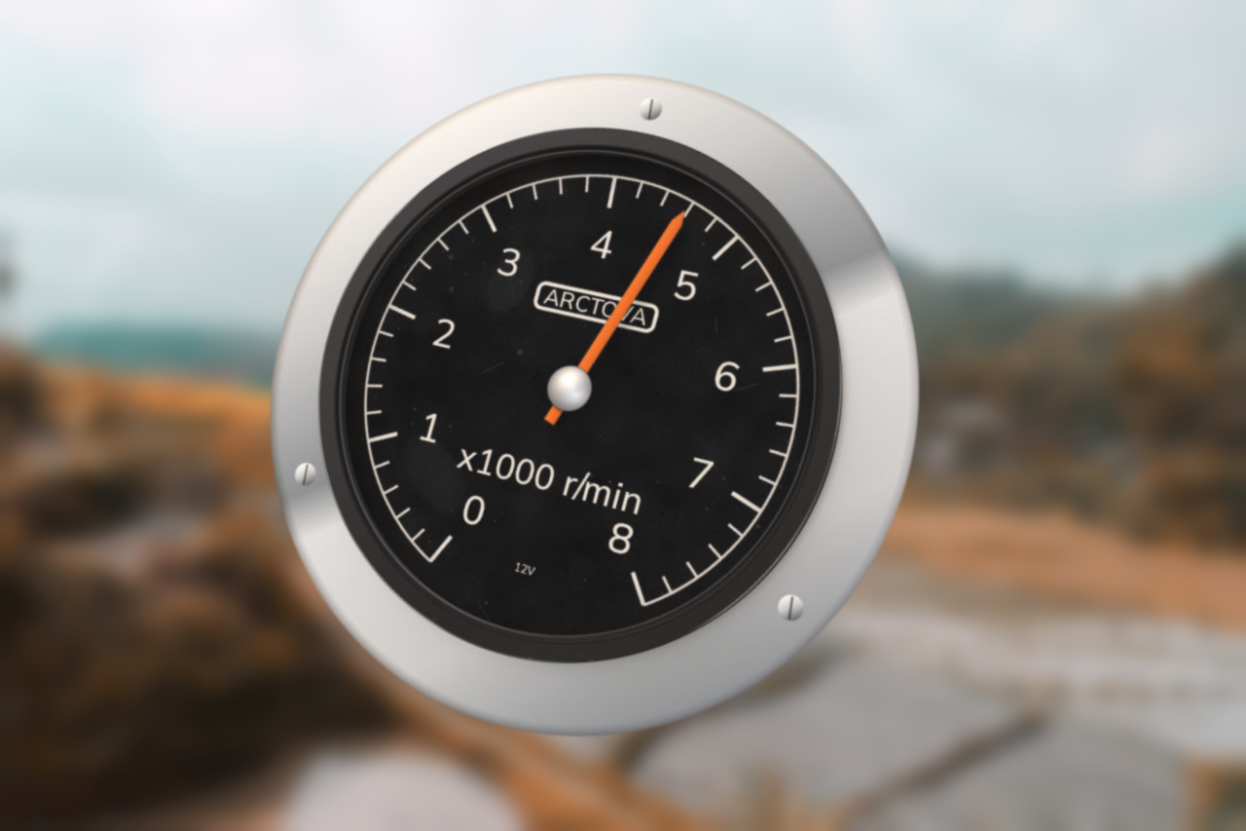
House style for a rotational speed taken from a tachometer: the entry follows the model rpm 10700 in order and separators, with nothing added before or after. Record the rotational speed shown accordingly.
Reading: rpm 4600
